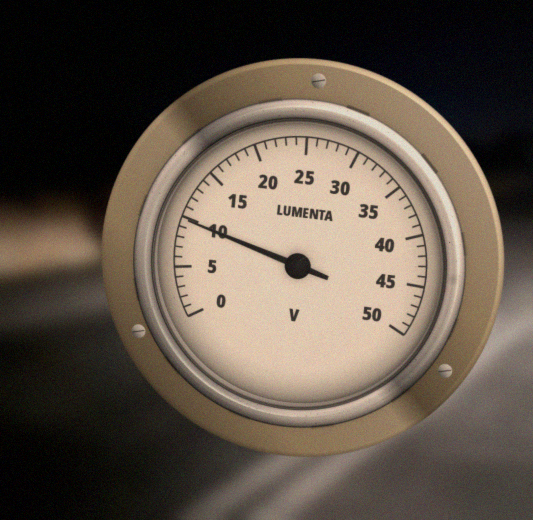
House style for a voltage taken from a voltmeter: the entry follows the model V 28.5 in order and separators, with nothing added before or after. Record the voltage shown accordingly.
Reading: V 10
